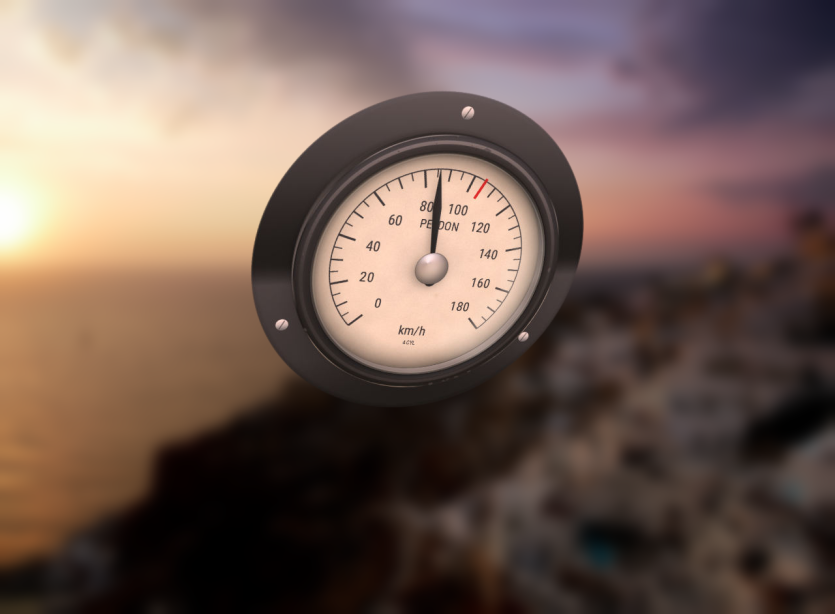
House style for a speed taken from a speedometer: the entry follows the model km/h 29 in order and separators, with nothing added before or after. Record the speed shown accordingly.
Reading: km/h 85
